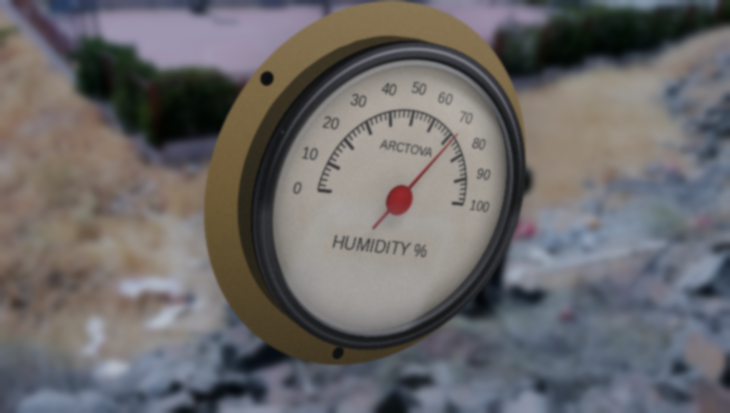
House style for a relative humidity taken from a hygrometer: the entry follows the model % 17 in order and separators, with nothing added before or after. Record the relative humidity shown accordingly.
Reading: % 70
